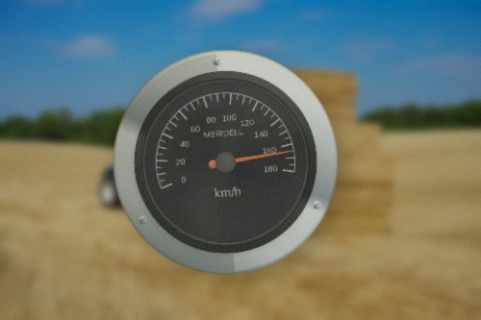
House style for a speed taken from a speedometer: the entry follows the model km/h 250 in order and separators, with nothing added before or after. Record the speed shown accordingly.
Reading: km/h 165
